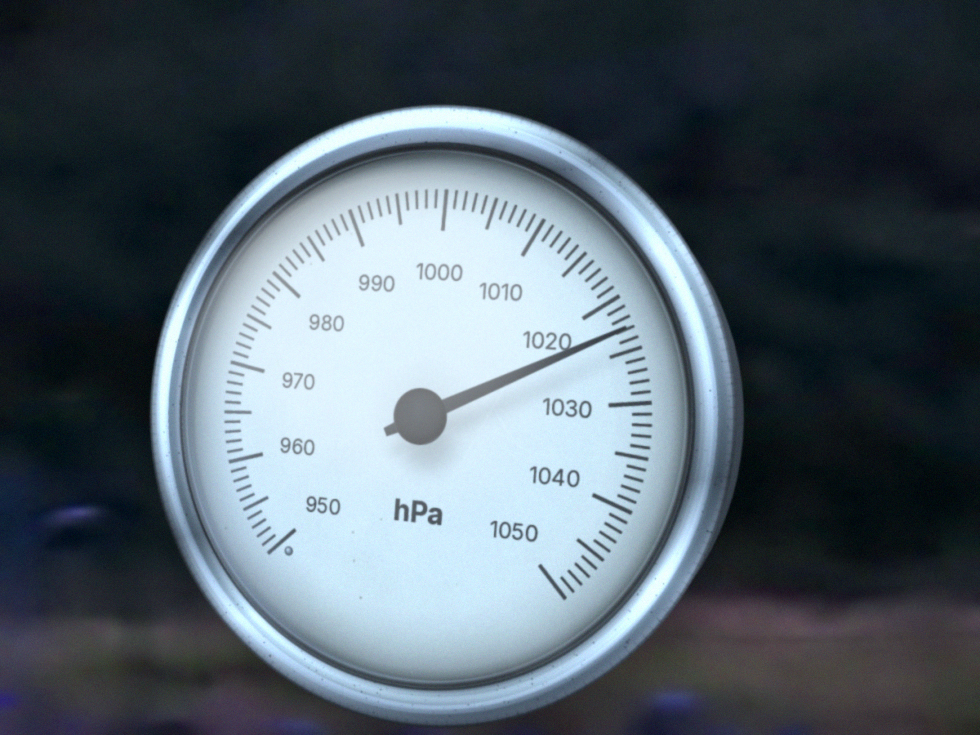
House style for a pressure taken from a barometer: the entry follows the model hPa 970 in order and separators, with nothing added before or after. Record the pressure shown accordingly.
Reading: hPa 1023
